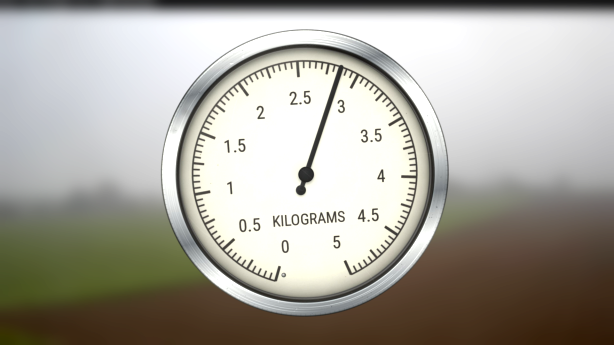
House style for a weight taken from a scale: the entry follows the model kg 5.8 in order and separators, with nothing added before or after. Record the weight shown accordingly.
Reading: kg 2.85
